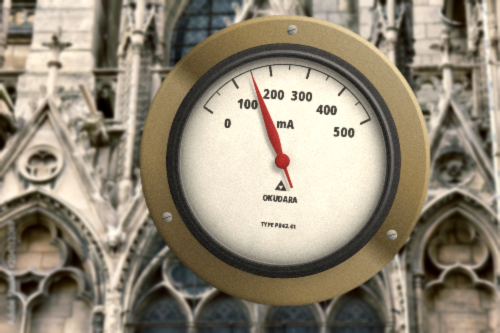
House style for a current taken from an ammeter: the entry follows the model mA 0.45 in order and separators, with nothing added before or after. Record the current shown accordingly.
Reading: mA 150
